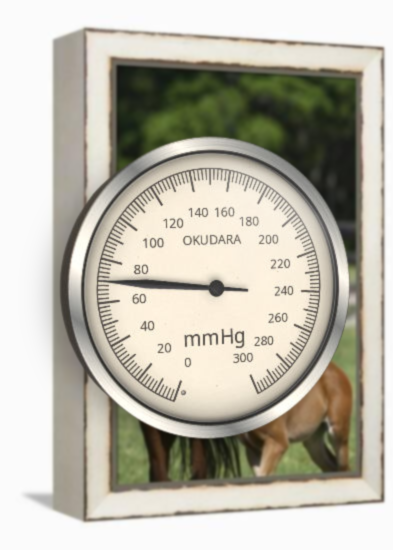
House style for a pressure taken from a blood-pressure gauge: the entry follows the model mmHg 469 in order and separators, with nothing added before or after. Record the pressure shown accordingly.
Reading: mmHg 70
